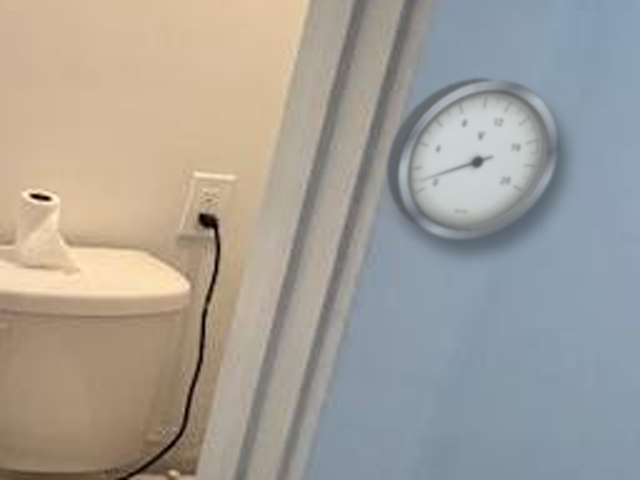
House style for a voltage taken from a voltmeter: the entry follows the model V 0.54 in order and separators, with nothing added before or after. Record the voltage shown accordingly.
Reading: V 1
